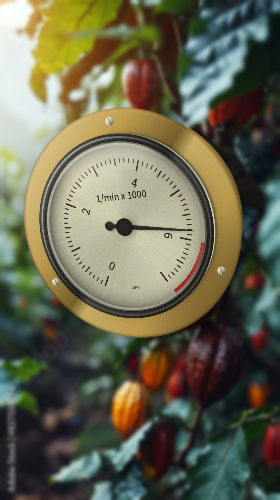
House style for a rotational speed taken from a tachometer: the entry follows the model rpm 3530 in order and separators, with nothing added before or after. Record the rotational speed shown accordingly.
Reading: rpm 5800
